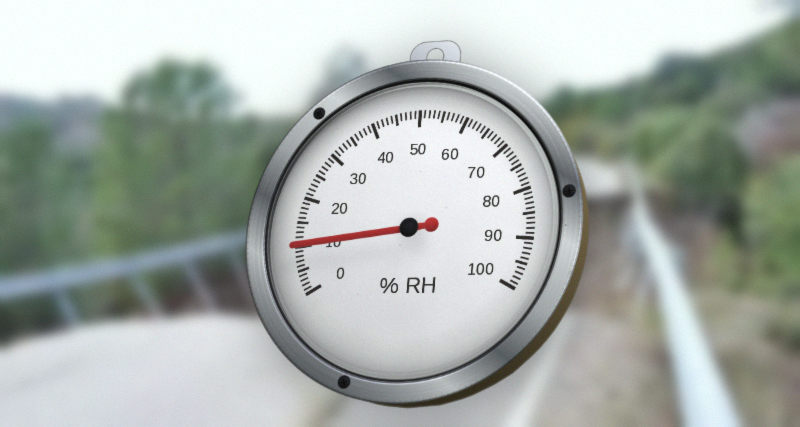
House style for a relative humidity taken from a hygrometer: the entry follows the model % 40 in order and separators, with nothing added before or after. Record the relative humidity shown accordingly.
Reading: % 10
